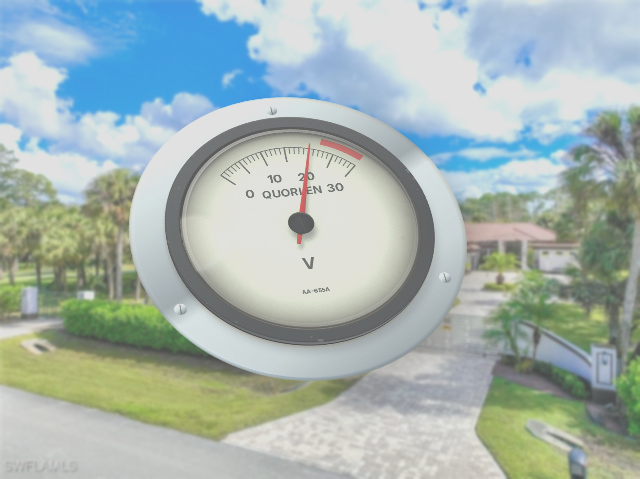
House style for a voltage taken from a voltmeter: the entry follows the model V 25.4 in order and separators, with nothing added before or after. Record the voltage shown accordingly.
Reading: V 20
